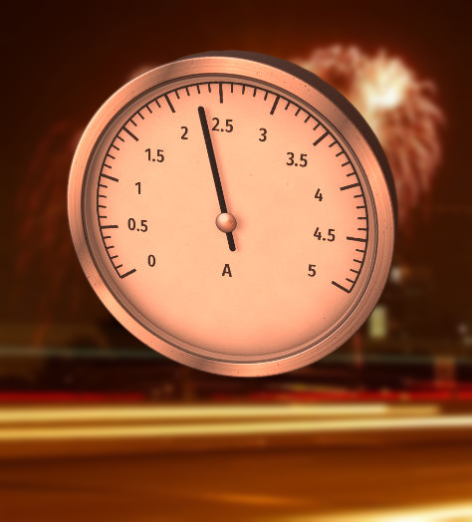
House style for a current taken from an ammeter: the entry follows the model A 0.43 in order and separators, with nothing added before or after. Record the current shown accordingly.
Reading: A 2.3
